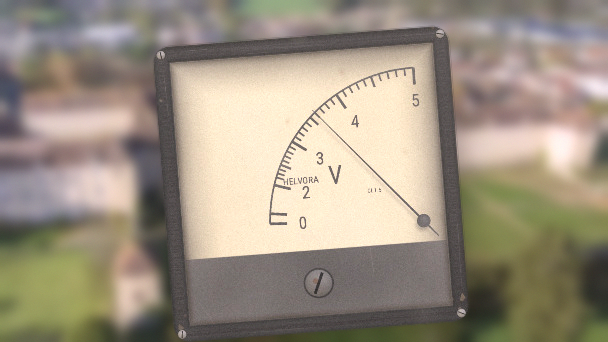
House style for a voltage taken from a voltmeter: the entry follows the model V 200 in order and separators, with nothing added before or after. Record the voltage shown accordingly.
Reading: V 3.6
